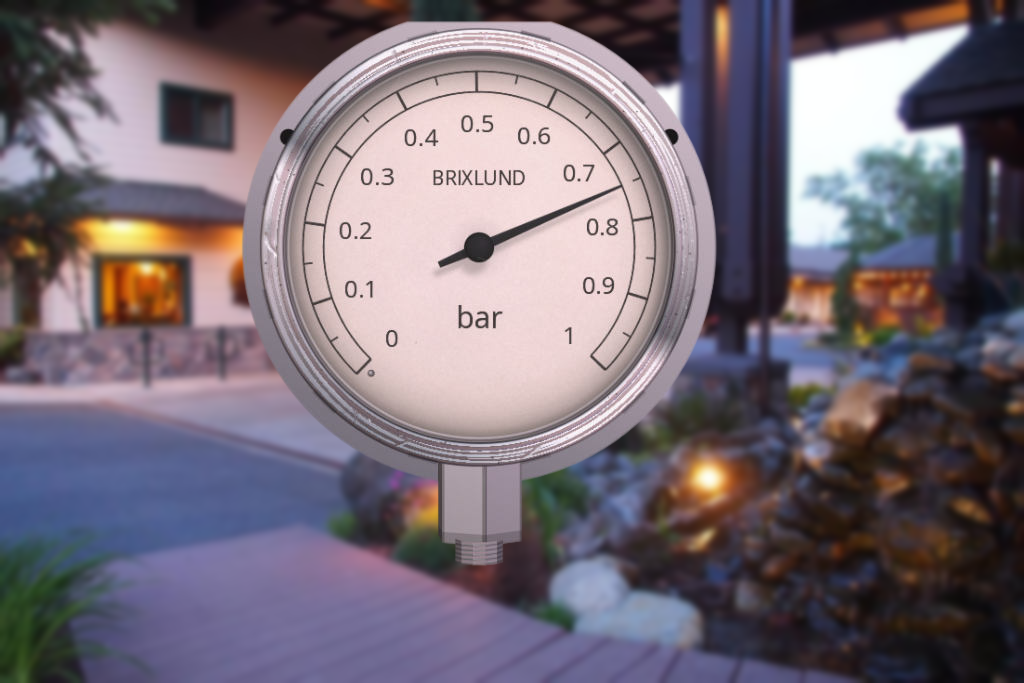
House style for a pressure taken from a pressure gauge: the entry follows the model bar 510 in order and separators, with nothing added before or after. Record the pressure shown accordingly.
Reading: bar 0.75
